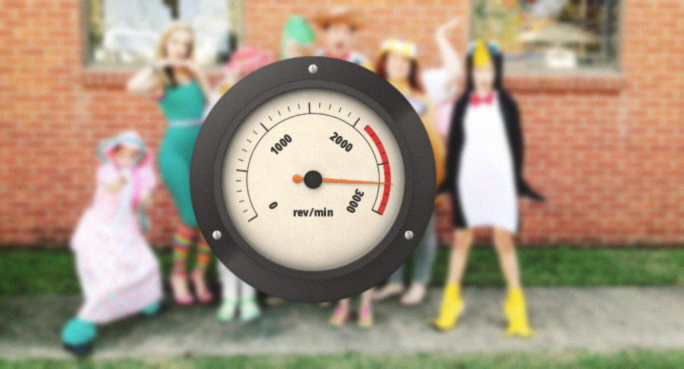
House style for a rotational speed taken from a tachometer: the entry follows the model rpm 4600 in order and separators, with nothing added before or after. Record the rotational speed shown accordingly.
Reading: rpm 2700
